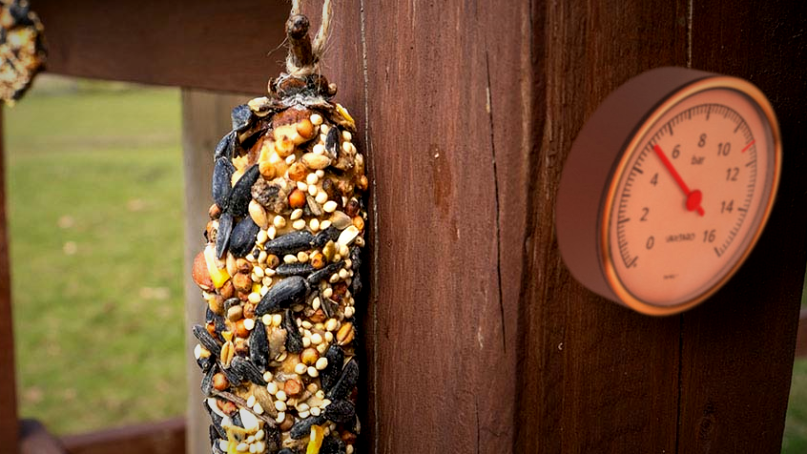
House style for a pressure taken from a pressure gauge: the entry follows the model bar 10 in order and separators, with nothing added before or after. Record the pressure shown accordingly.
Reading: bar 5
